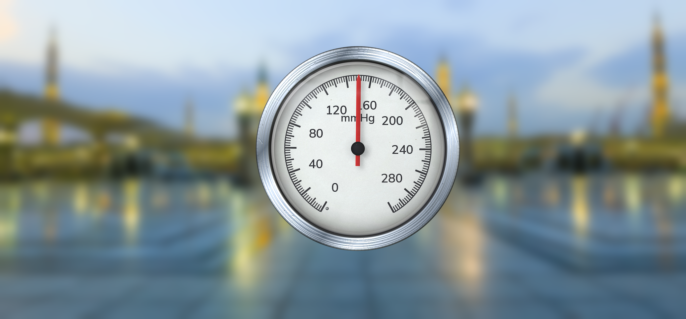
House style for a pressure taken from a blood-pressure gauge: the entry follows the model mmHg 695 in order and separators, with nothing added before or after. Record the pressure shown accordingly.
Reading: mmHg 150
